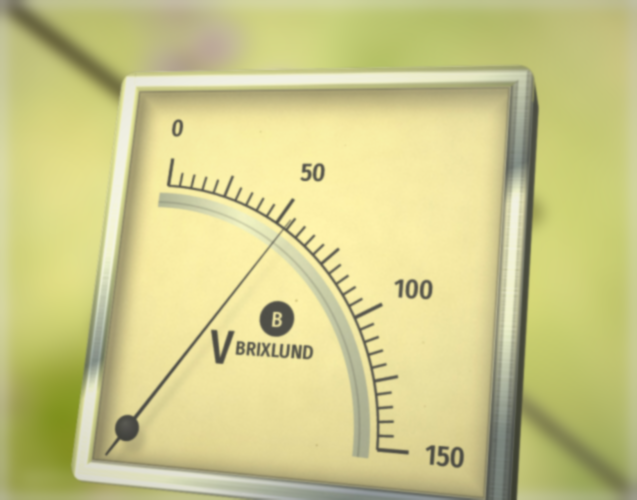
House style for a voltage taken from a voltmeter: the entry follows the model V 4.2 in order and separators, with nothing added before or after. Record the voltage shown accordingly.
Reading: V 55
